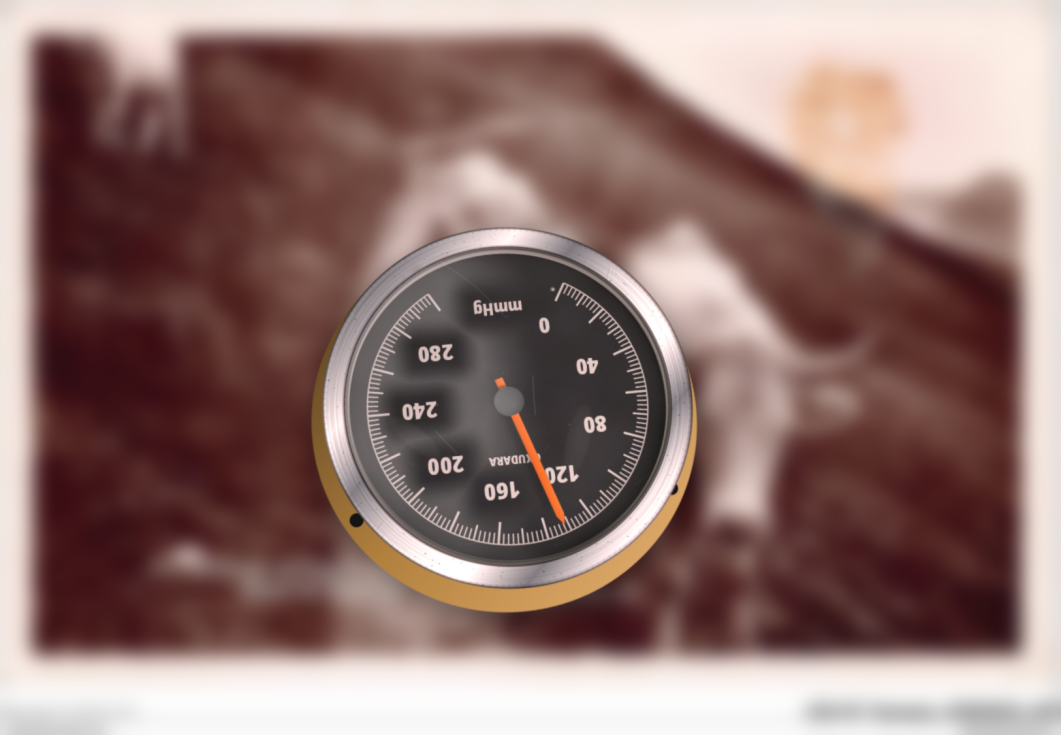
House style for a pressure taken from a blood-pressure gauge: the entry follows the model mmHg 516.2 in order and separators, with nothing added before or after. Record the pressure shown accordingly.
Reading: mmHg 132
